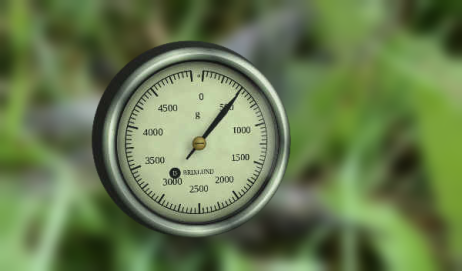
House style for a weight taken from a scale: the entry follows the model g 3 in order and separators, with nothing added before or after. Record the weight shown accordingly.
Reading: g 500
